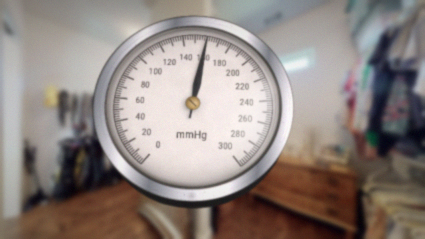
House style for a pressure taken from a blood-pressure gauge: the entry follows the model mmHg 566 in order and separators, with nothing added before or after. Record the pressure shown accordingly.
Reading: mmHg 160
